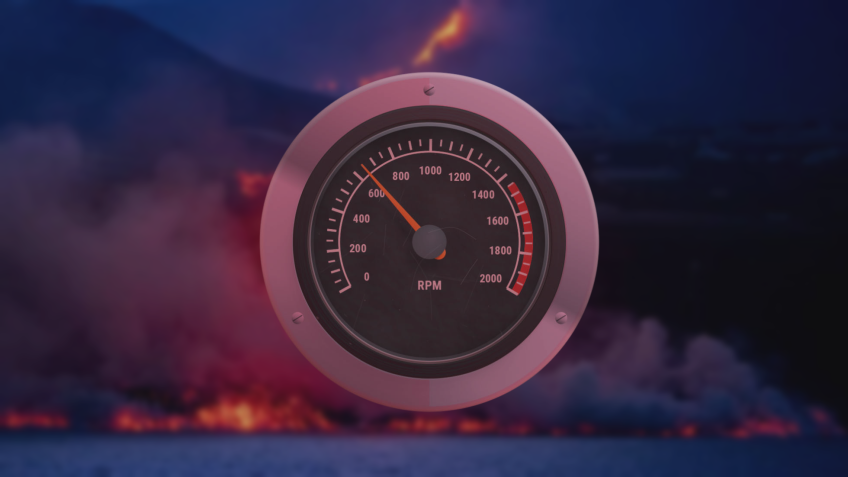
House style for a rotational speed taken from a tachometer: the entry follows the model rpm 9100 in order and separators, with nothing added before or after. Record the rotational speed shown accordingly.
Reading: rpm 650
